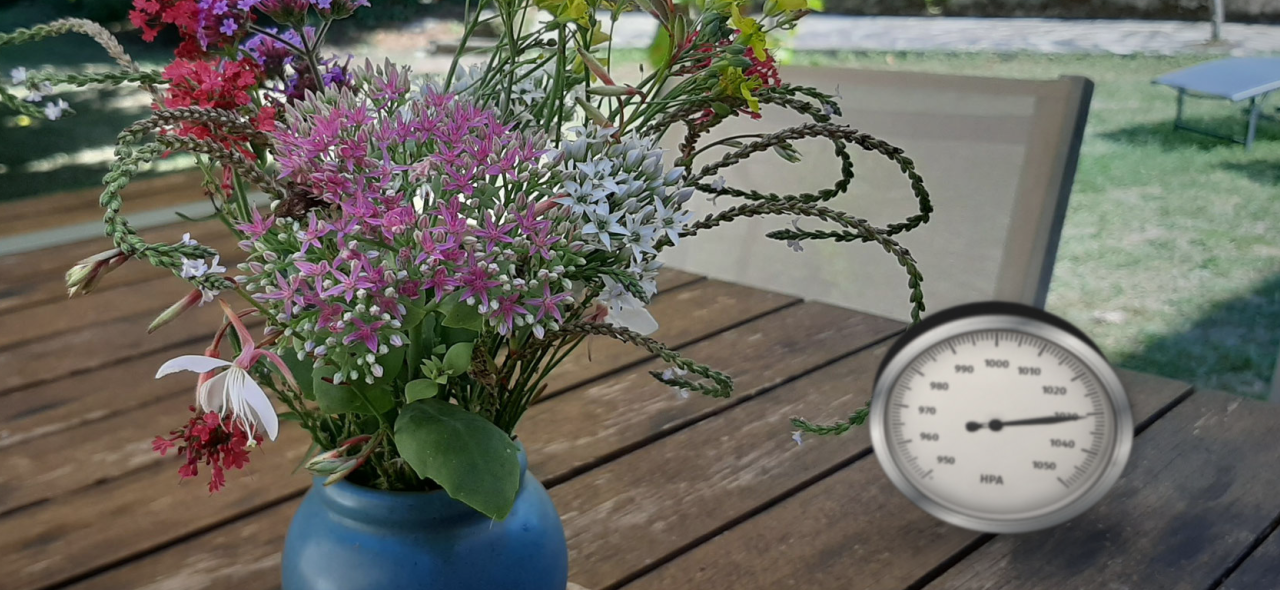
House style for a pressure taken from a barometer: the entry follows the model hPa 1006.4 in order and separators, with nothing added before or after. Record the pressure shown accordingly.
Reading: hPa 1030
